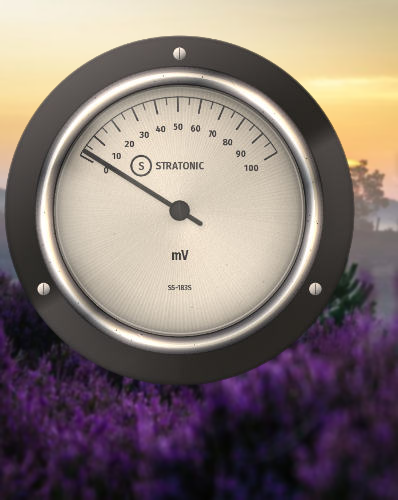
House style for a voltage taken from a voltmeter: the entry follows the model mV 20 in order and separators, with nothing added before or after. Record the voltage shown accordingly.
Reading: mV 2.5
